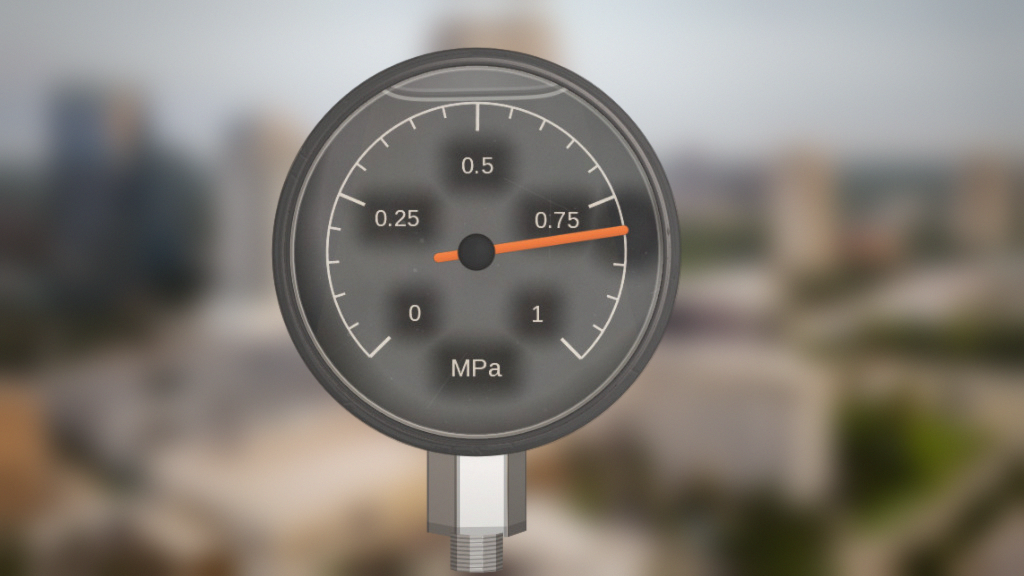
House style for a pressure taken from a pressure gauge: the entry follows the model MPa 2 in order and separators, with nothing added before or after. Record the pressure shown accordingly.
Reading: MPa 0.8
